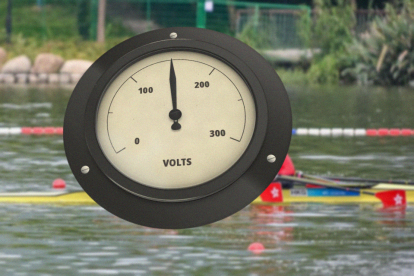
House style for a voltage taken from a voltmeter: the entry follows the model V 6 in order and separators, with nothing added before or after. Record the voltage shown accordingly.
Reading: V 150
